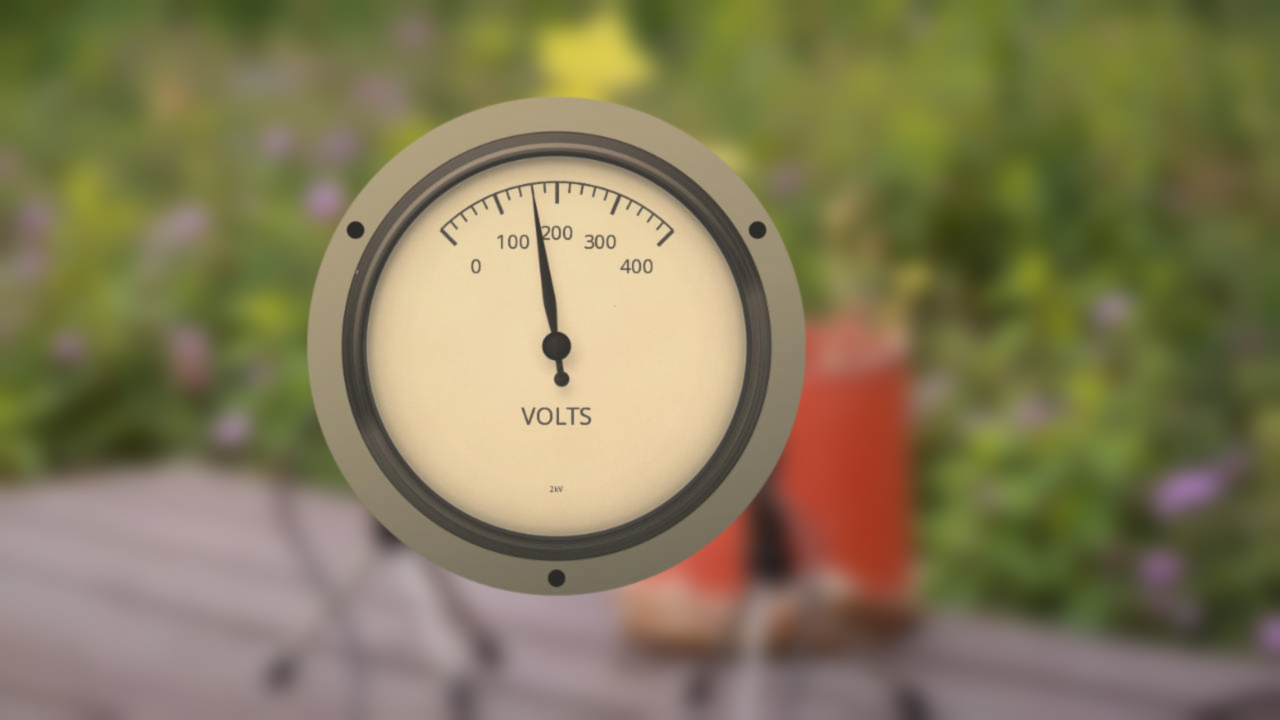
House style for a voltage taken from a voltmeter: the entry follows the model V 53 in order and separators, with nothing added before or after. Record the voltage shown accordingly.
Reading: V 160
